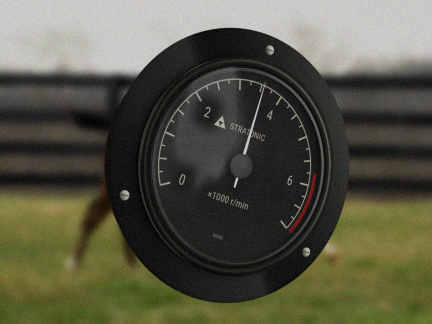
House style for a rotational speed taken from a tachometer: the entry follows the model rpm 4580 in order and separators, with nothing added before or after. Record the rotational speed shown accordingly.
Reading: rpm 3500
